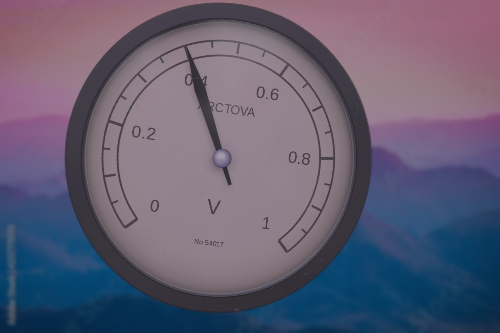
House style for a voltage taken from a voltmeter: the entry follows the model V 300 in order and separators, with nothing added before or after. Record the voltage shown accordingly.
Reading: V 0.4
